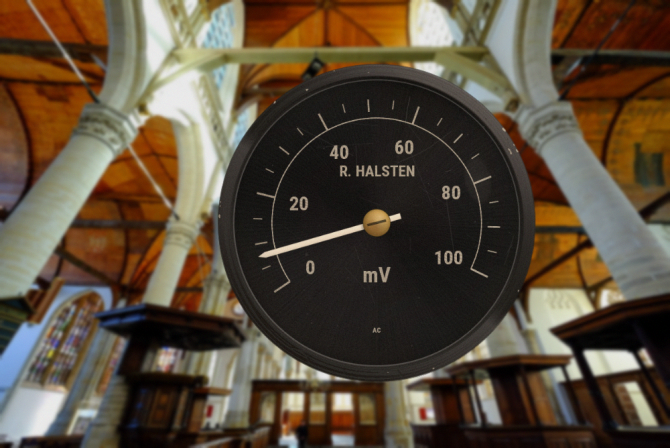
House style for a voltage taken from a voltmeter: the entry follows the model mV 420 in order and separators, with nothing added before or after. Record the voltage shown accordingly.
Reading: mV 7.5
